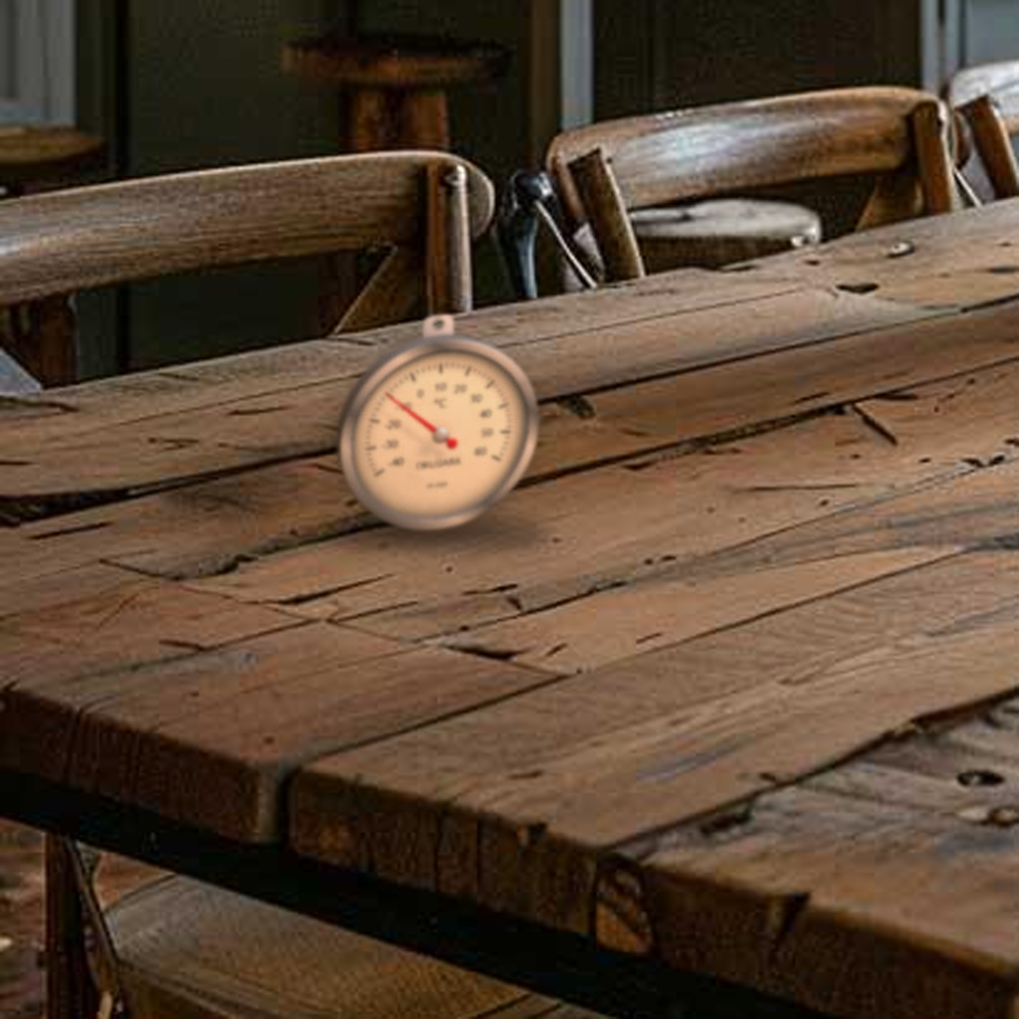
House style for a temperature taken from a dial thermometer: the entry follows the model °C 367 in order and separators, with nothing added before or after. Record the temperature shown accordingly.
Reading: °C -10
